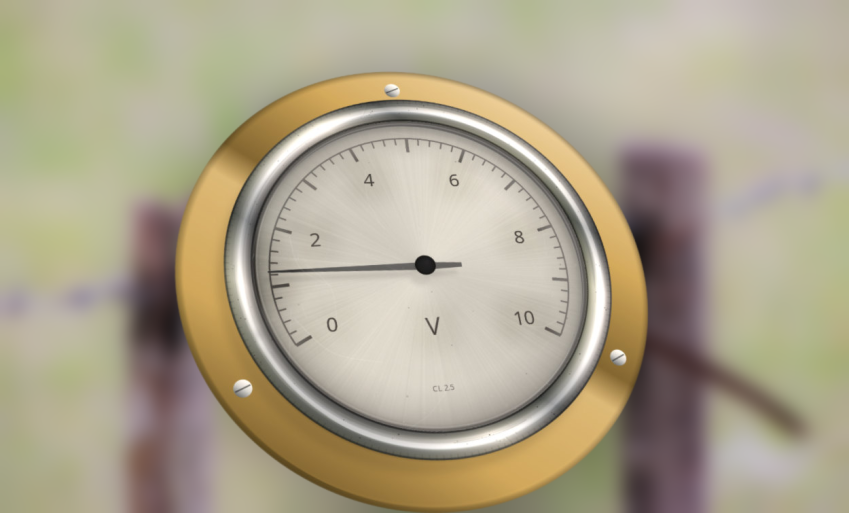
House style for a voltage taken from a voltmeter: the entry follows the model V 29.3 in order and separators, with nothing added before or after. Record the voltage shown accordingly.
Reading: V 1.2
